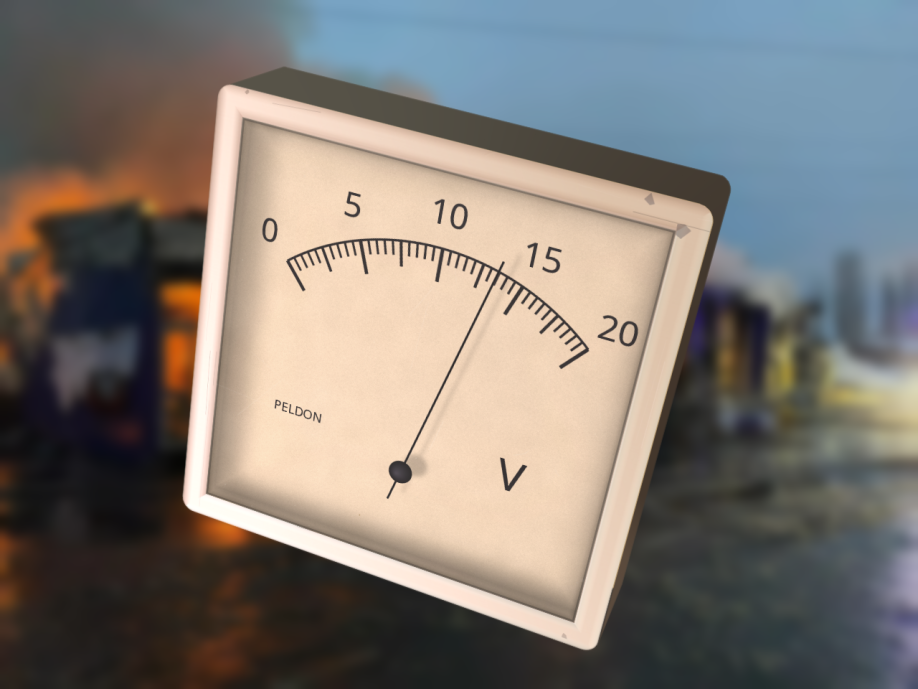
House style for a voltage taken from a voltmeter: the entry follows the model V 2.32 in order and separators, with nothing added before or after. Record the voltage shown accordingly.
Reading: V 13.5
